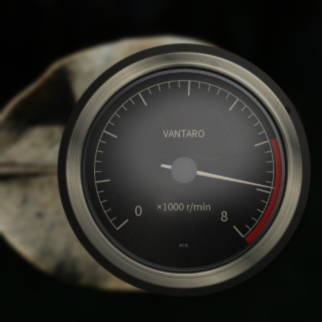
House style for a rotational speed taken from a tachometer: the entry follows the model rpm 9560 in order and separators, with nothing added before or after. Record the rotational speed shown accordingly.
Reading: rpm 6900
